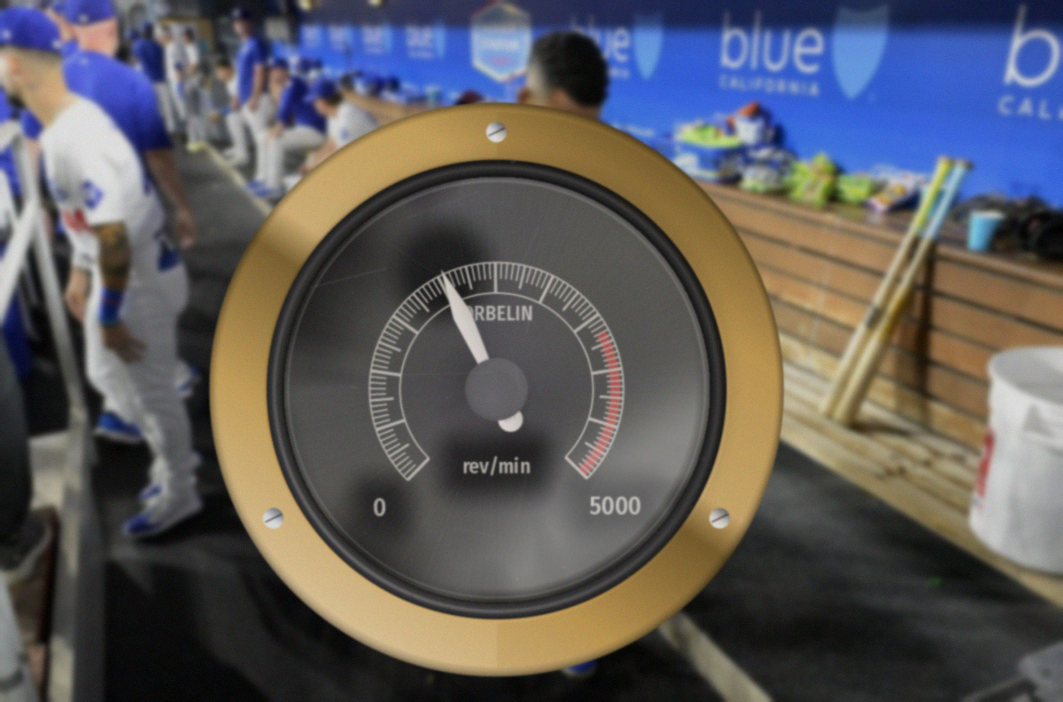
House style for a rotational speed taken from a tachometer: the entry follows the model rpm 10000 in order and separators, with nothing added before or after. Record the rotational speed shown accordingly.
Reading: rpm 2050
